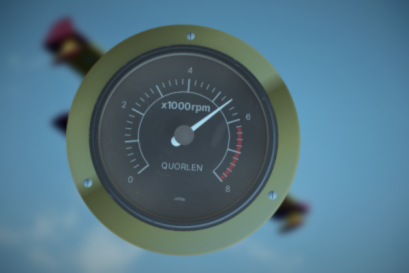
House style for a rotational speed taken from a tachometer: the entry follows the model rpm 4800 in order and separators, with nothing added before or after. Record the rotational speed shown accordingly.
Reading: rpm 5400
